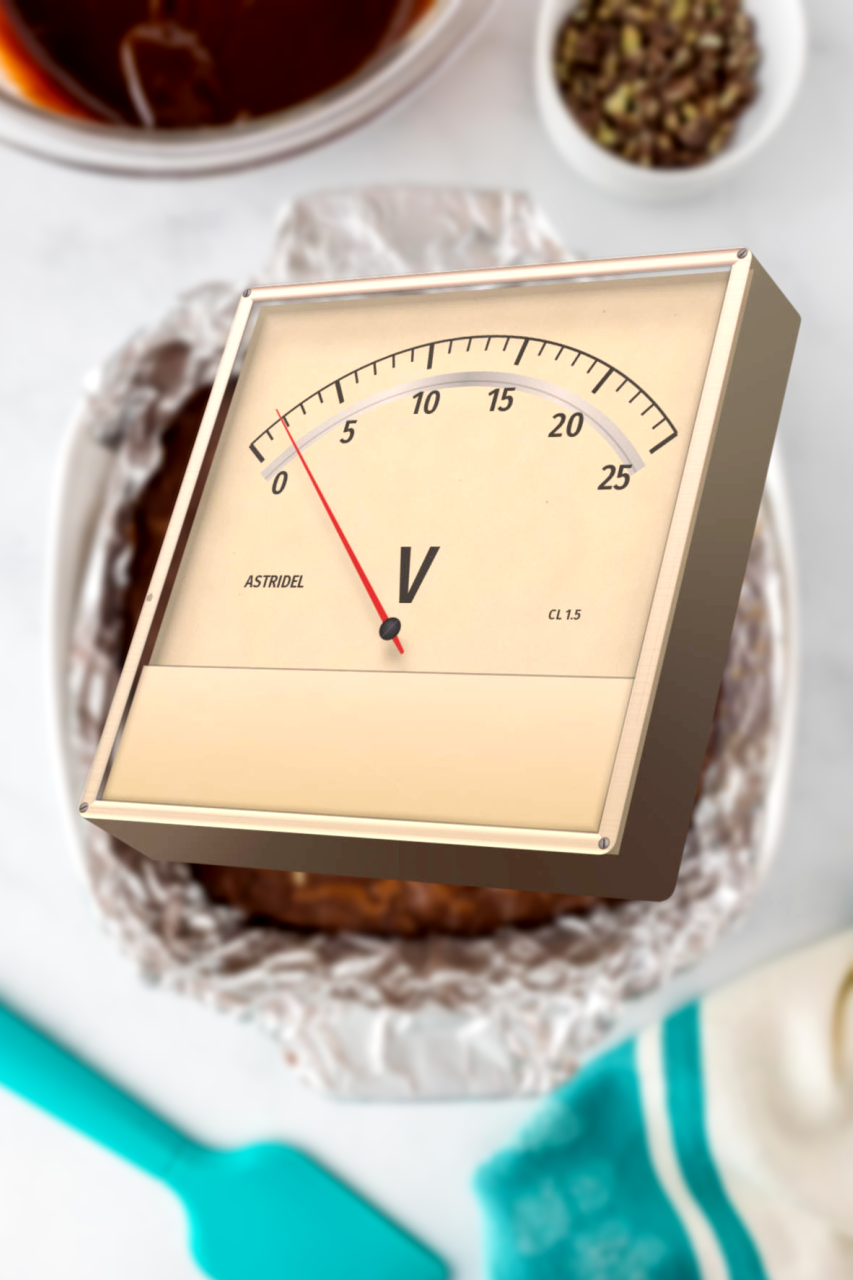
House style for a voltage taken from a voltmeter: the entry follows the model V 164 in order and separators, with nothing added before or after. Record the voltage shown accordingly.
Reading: V 2
